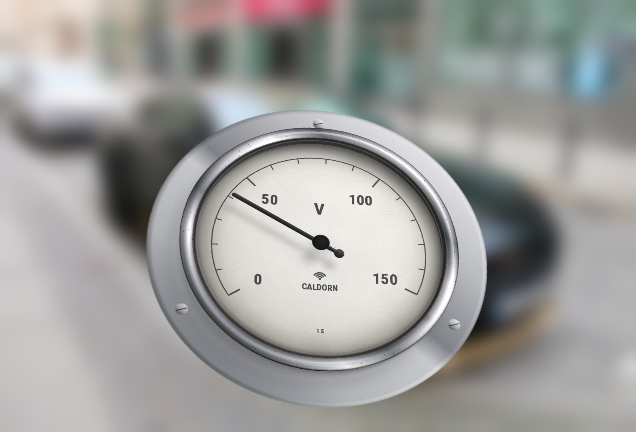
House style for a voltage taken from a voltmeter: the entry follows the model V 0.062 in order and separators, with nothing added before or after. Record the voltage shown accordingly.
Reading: V 40
